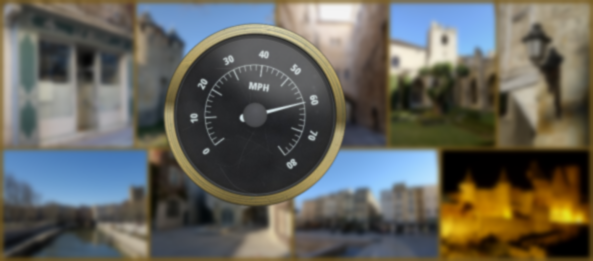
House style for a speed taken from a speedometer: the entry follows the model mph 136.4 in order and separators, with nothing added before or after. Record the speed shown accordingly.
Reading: mph 60
